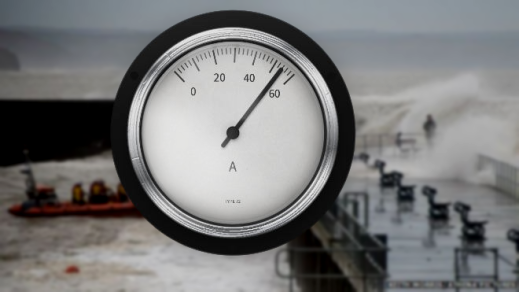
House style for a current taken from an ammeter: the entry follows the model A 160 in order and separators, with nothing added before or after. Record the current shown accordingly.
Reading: A 54
